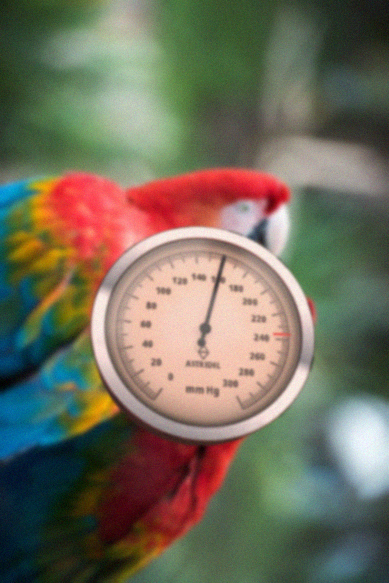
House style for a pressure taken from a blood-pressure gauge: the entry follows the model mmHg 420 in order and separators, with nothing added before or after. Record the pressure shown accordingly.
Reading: mmHg 160
